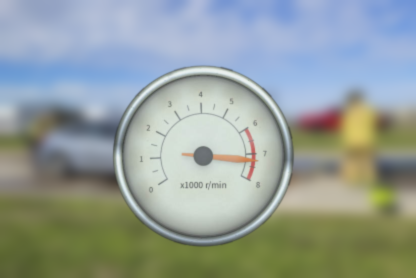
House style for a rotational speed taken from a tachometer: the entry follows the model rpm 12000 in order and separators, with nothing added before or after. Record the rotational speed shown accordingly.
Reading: rpm 7250
